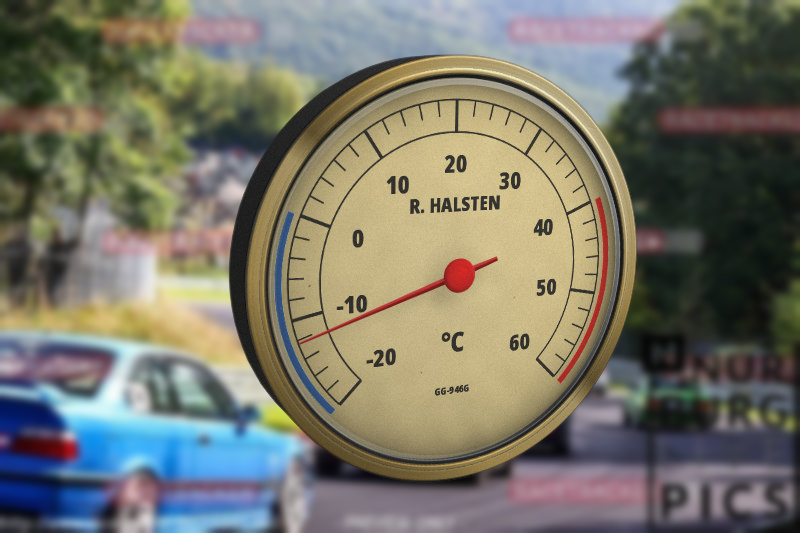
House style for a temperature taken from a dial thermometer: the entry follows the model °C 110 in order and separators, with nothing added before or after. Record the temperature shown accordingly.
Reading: °C -12
